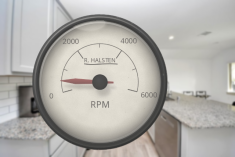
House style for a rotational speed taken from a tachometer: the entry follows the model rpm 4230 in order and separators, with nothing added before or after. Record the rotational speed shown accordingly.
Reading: rpm 500
